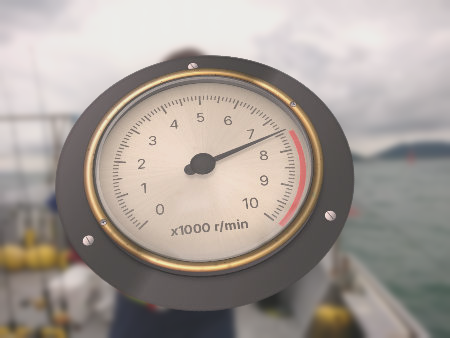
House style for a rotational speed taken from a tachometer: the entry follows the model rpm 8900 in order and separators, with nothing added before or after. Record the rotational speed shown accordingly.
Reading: rpm 7500
